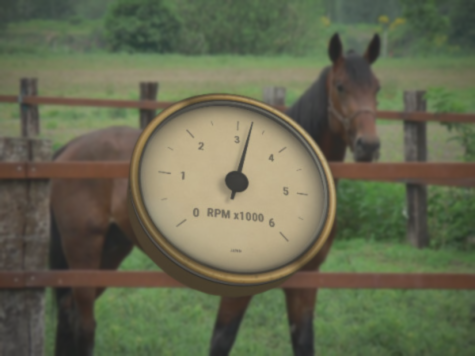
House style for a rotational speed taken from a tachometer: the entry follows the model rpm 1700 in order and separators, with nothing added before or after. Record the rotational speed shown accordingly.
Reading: rpm 3250
